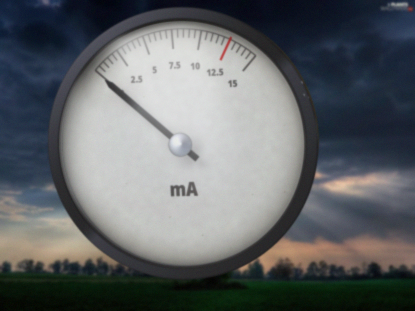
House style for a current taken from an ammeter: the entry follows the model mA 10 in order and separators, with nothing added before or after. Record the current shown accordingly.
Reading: mA 0
